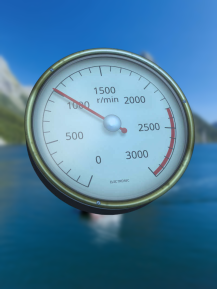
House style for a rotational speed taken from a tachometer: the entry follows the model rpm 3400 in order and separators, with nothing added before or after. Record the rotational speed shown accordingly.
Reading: rpm 1000
